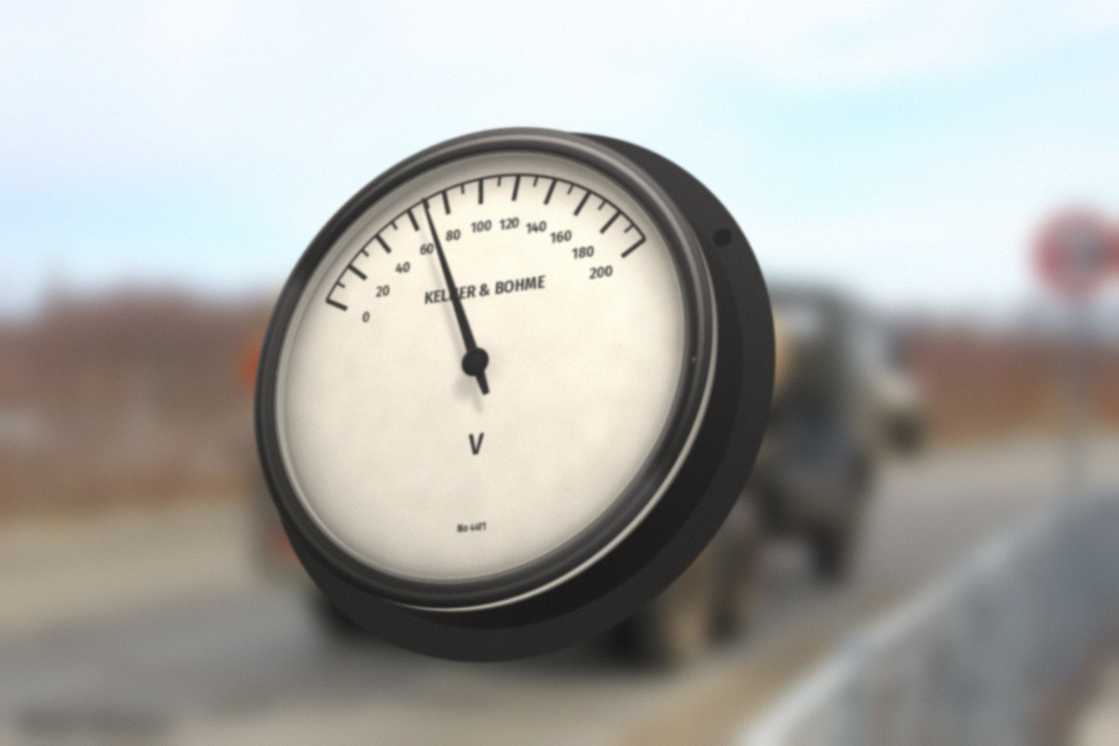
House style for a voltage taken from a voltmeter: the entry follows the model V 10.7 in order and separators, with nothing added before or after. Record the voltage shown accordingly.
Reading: V 70
